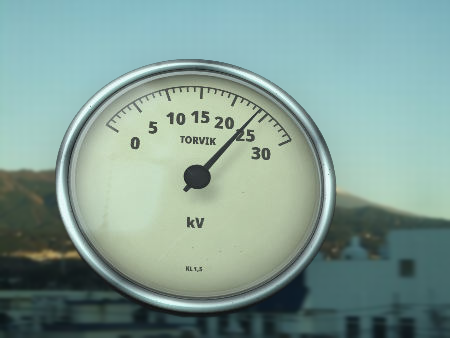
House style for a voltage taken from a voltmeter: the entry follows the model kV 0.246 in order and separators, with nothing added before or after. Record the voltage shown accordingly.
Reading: kV 24
